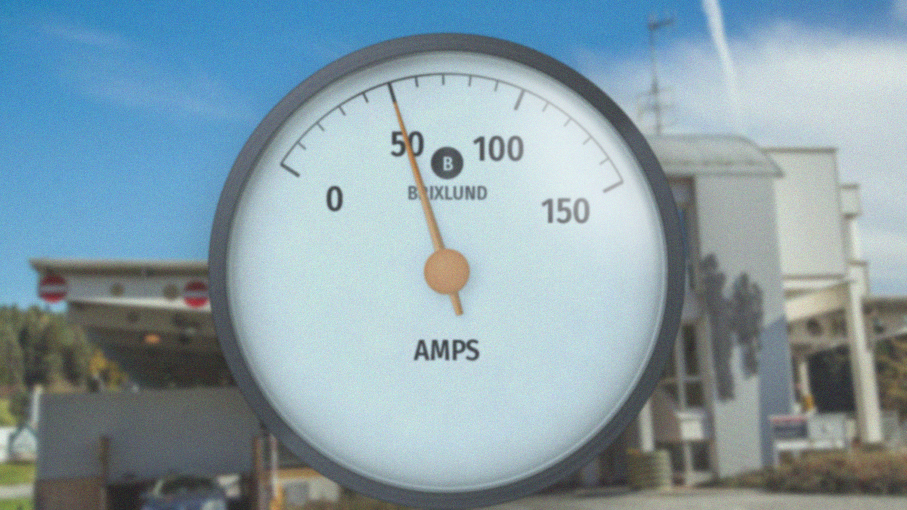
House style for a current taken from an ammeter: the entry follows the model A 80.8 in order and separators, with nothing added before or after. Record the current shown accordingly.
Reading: A 50
